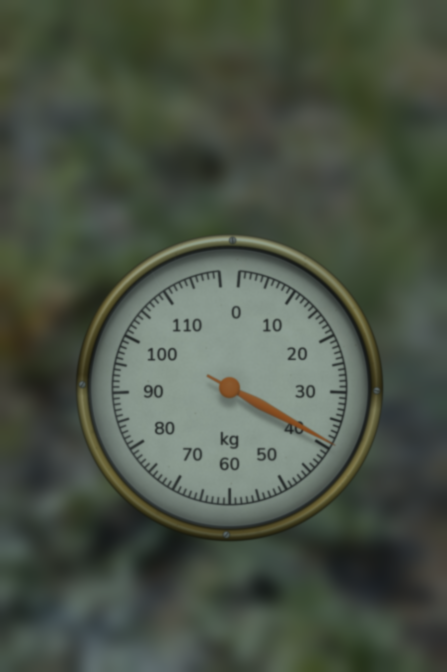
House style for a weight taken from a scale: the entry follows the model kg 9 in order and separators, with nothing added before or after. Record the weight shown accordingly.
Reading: kg 39
